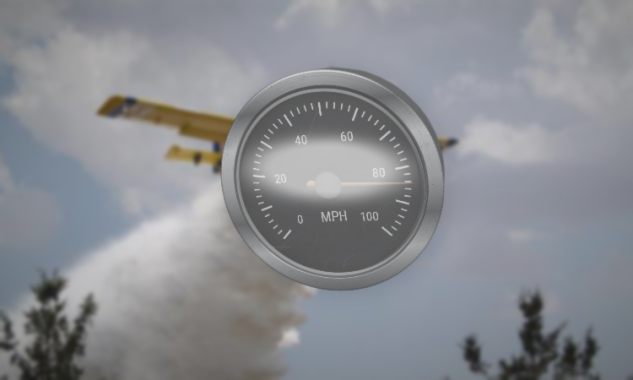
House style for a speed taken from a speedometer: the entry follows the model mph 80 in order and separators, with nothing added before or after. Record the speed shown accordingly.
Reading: mph 84
